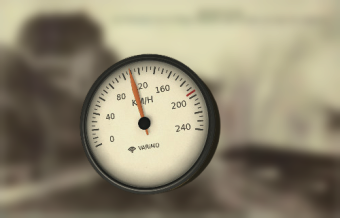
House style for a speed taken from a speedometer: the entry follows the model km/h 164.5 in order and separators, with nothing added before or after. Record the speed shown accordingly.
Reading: km/h 110
